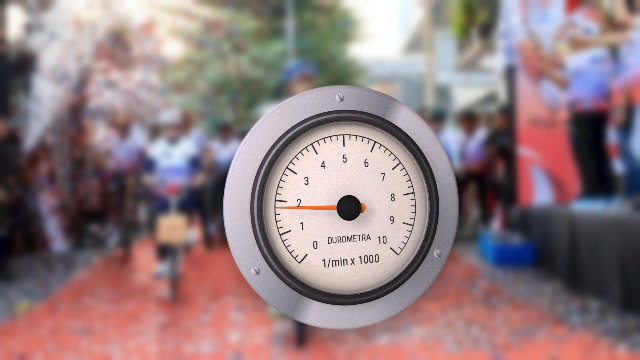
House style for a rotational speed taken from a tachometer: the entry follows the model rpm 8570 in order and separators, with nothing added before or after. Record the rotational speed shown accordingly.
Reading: rpm 1800
